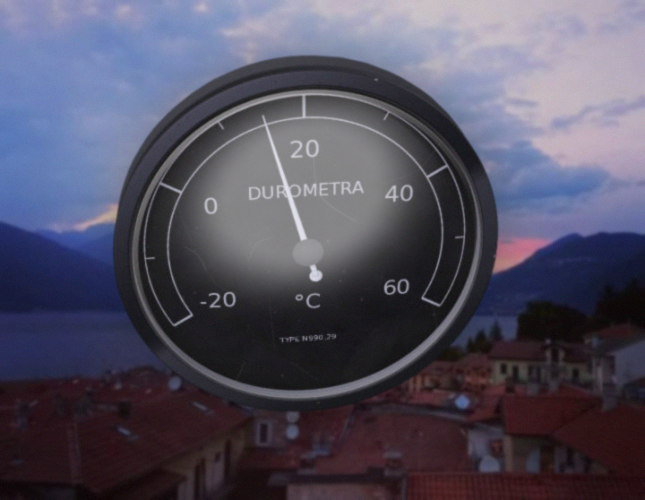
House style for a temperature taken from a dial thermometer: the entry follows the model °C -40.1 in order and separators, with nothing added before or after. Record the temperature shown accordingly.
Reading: °C 15
